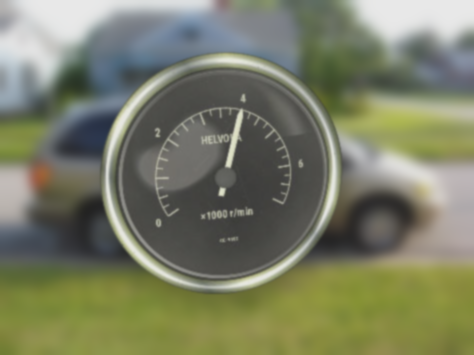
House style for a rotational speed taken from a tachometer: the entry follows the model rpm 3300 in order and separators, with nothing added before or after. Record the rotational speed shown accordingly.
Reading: rpm 4000
